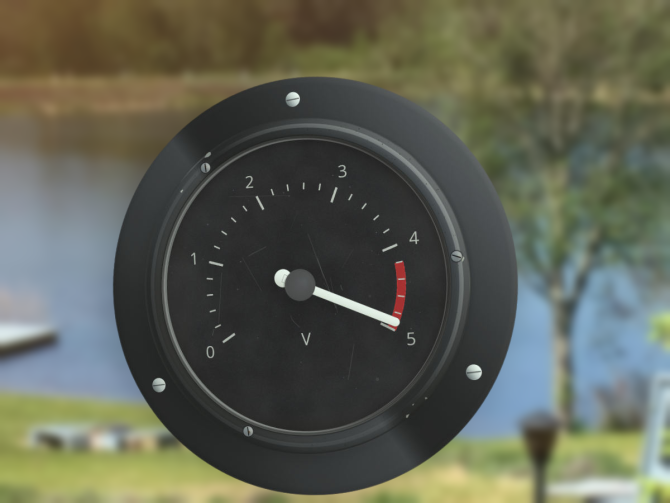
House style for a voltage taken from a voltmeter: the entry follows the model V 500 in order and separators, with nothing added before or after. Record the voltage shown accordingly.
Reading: V 4.9
